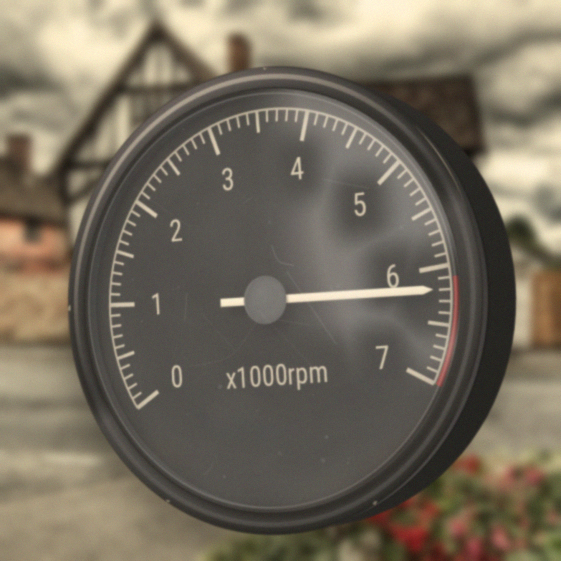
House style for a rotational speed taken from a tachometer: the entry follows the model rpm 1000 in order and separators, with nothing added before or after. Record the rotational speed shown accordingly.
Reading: rpm 6200
